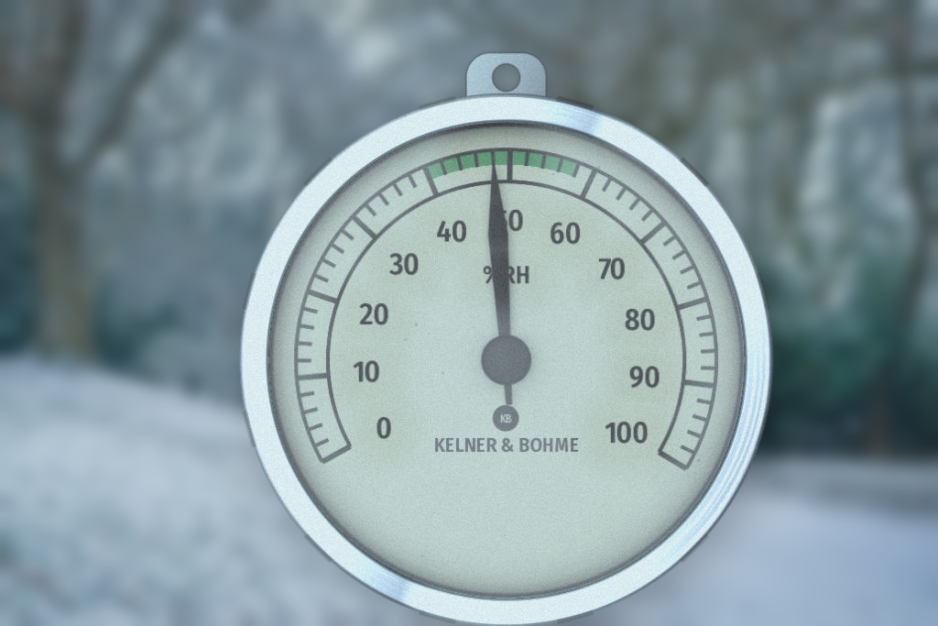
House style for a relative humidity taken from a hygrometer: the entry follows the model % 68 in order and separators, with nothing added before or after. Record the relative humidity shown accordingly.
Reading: % 48
